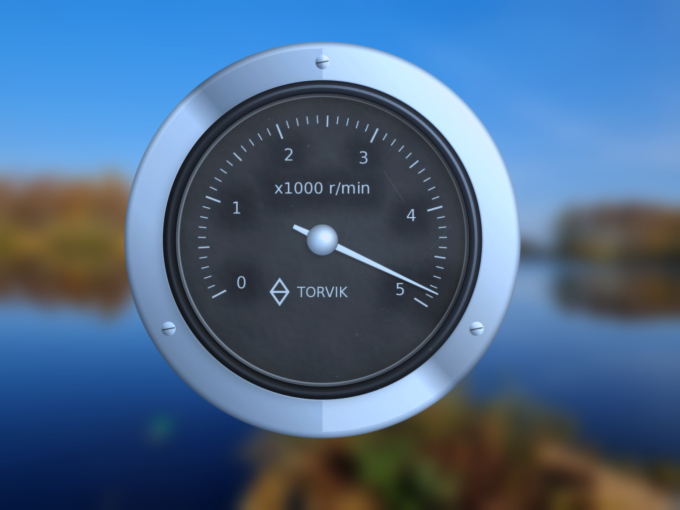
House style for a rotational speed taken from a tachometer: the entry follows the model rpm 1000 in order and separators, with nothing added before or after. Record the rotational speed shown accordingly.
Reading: rpm 4850
